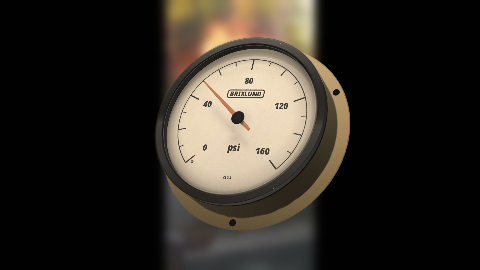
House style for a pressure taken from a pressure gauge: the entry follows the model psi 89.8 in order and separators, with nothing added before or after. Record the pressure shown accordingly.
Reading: psi 50
